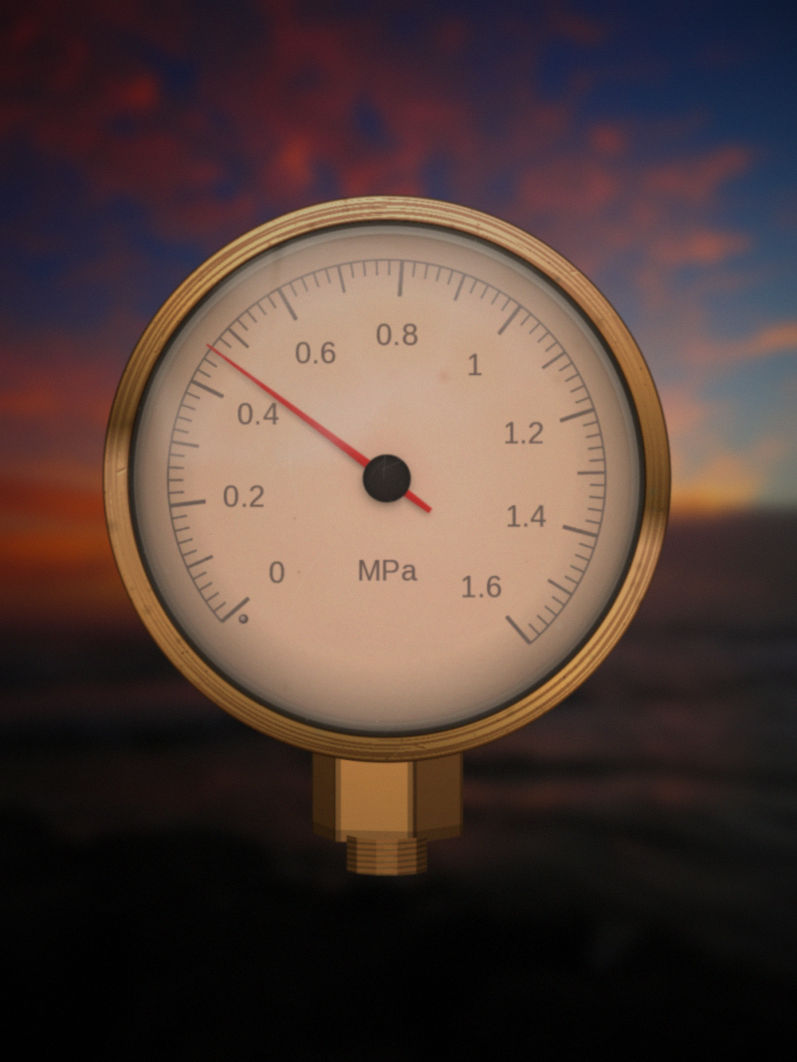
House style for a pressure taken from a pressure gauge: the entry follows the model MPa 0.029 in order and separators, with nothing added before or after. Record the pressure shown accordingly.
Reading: MPa 0.46
